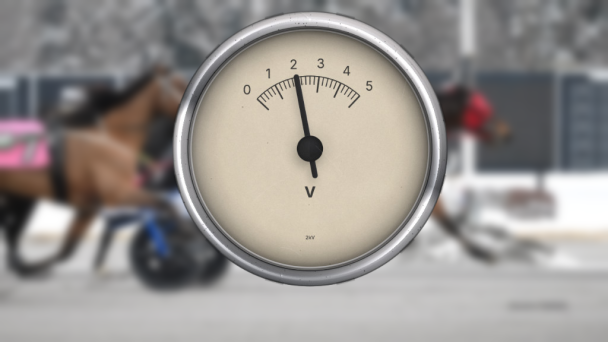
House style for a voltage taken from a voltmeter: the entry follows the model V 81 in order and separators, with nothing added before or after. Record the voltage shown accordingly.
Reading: V 2
